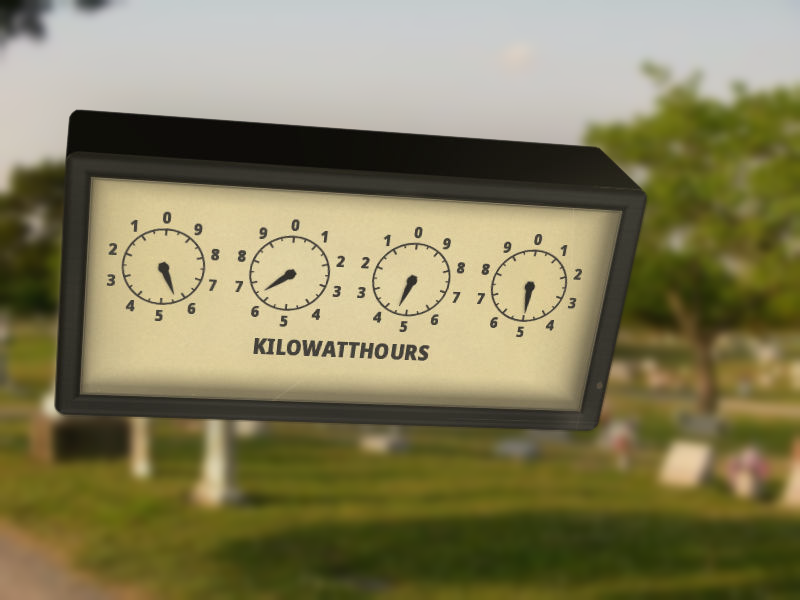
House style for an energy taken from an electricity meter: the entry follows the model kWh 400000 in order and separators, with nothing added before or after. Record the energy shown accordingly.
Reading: kWh 5645
